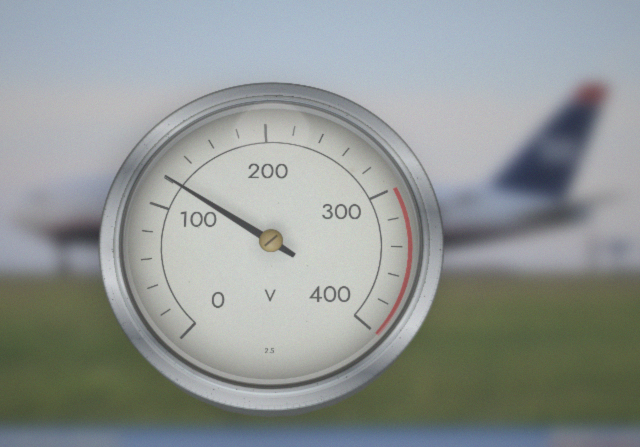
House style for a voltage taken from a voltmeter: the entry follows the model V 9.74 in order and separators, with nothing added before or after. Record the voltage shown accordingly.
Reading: V 120
